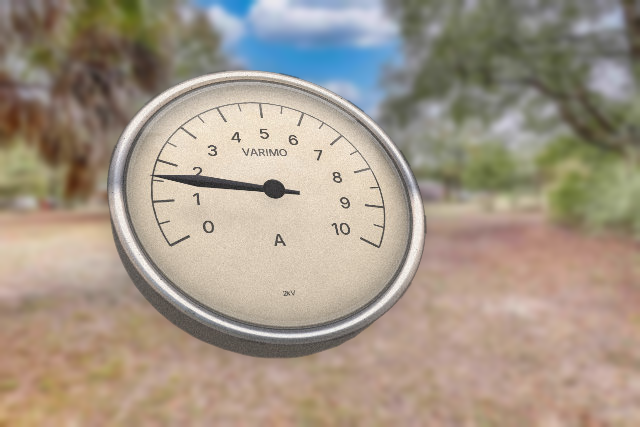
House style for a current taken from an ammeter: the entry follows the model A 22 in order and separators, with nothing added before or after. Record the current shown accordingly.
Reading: A 1.5
